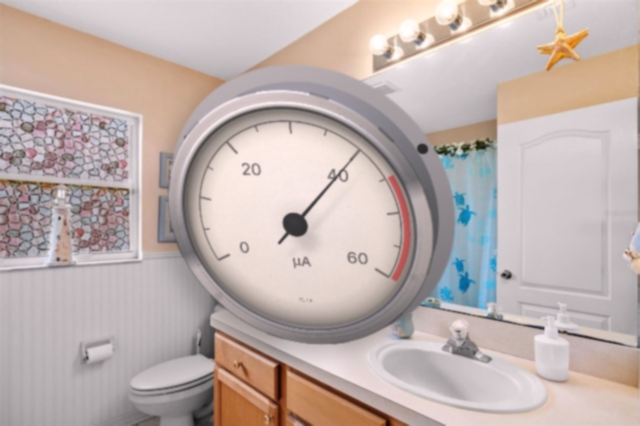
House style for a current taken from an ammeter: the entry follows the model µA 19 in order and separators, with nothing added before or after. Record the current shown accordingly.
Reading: µA 40
